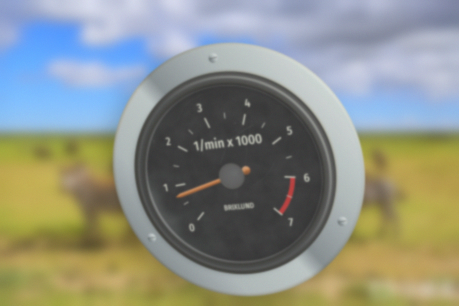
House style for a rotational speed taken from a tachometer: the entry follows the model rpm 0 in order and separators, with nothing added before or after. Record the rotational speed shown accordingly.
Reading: rpm 750
